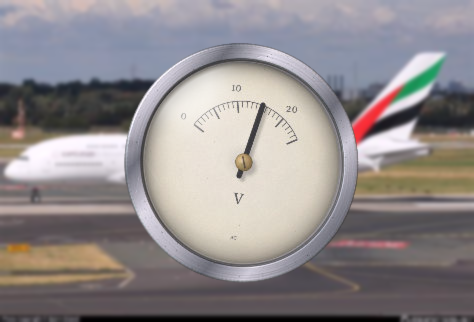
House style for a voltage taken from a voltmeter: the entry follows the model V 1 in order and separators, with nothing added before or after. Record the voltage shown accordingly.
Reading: V 15
